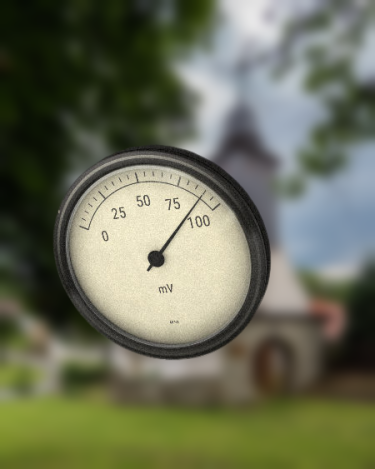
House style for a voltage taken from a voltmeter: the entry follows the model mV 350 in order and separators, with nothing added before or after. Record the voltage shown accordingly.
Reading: mV 90
